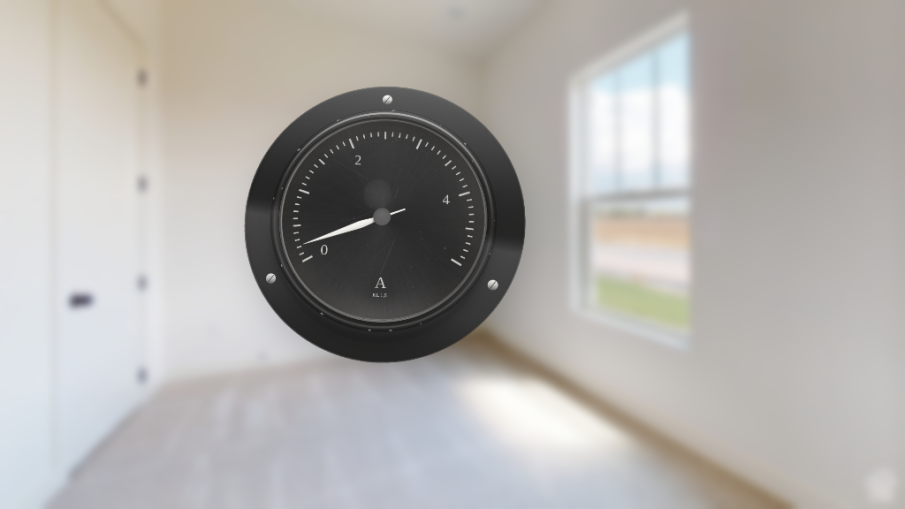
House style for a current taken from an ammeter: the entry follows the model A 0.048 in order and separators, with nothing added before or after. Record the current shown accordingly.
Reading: A 0.2
